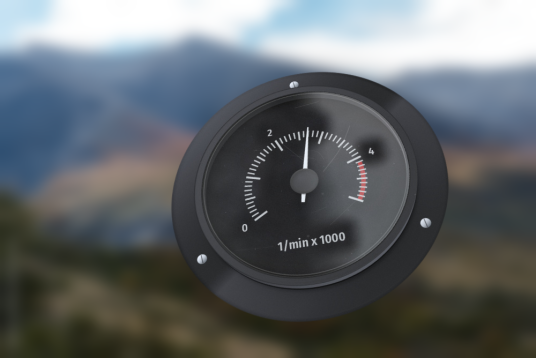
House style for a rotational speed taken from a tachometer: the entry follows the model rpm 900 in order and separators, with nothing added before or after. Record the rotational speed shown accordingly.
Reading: rpm 2700
